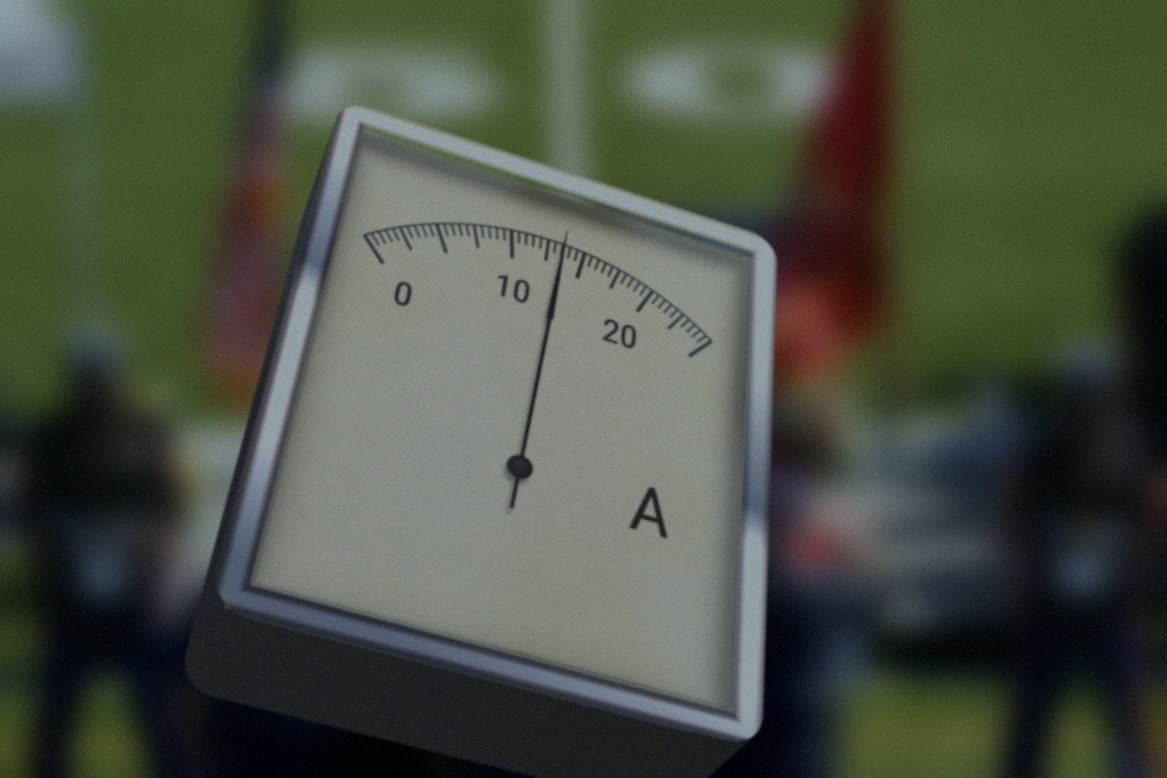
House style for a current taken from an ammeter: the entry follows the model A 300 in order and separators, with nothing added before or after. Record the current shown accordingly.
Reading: A 13.5
